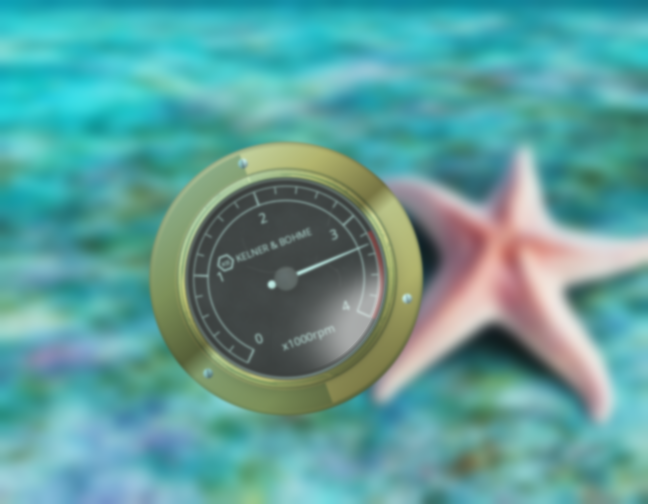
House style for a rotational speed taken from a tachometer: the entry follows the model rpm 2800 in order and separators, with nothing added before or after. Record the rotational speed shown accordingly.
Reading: rpm 3300
